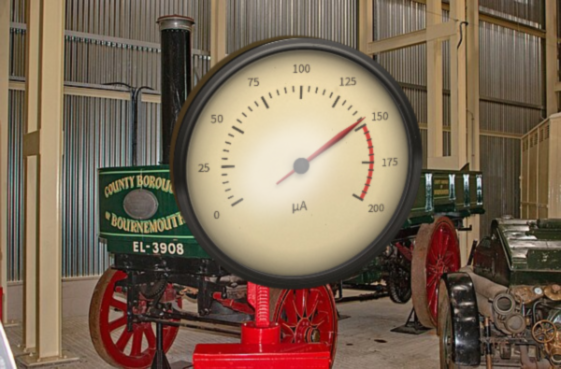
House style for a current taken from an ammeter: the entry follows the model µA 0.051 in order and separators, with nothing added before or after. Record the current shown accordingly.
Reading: µA 145
